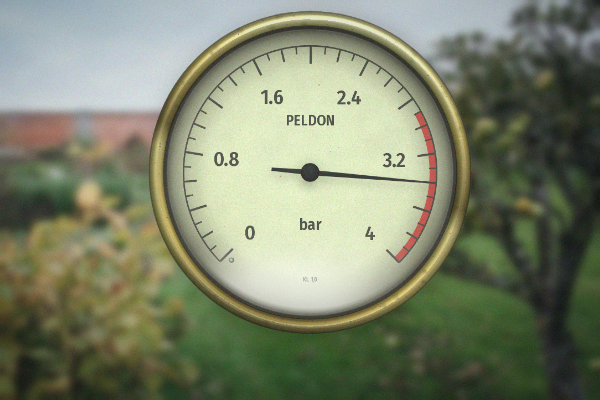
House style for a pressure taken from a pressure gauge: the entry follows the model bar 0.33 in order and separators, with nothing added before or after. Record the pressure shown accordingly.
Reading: bar 3.4
